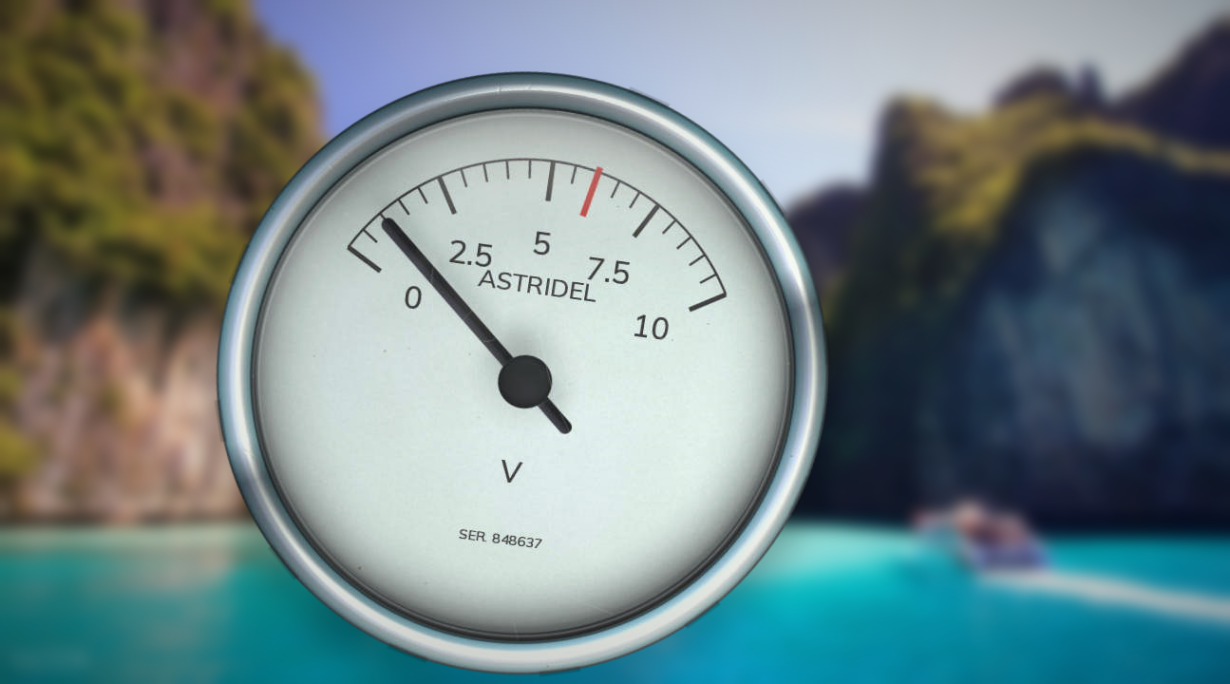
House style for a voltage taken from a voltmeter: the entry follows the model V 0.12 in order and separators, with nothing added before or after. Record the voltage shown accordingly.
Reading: V 1
